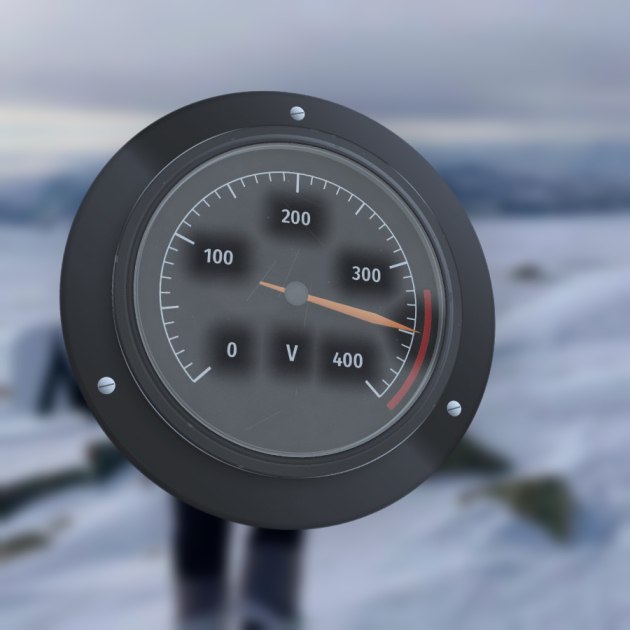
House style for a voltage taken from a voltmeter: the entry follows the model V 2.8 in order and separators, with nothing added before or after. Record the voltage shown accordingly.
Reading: V 350
